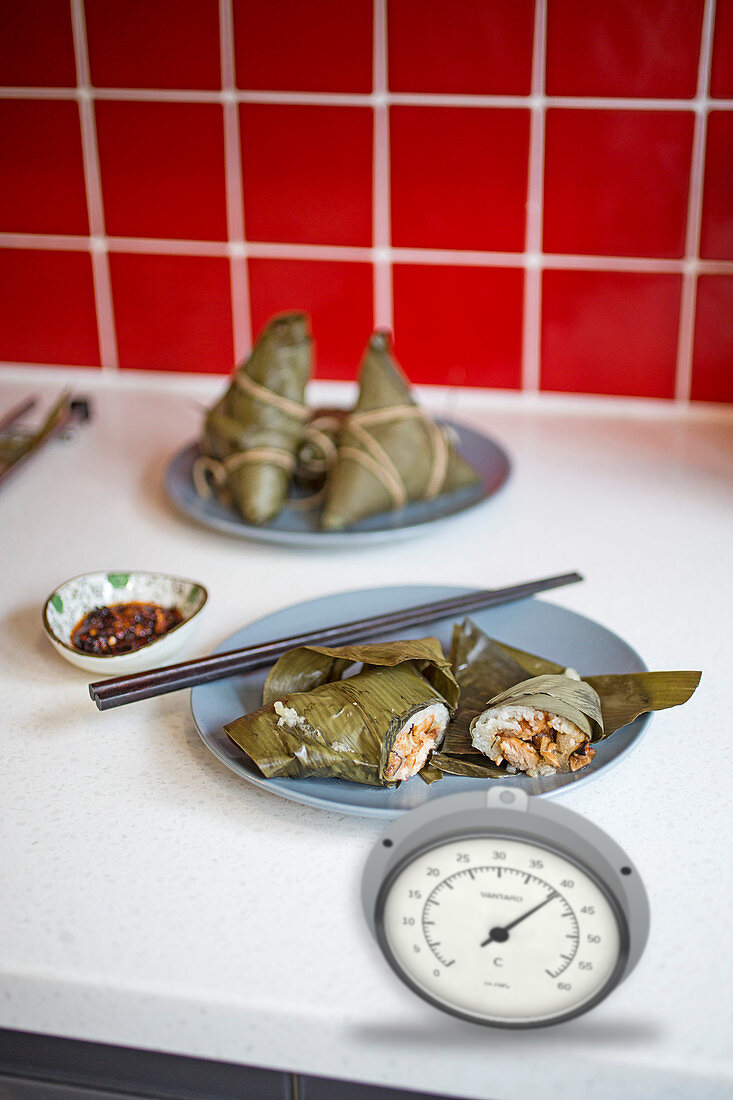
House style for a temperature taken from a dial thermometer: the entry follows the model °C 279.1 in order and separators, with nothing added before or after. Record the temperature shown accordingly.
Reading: °C 40
